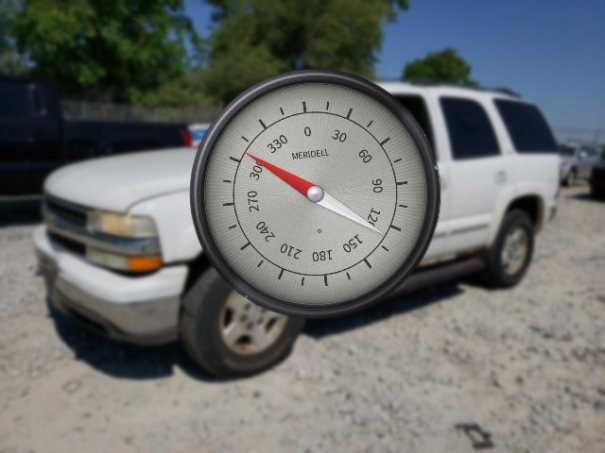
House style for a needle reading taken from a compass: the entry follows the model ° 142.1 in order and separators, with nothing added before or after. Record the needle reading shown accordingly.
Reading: ° 307.5
